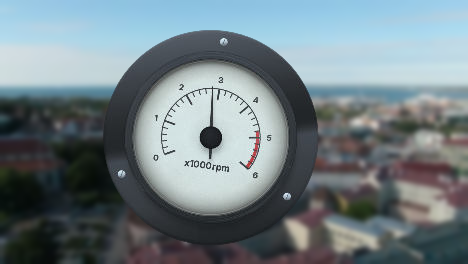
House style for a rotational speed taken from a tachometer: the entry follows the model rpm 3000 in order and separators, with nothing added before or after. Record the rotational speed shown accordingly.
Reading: rpm 2800
